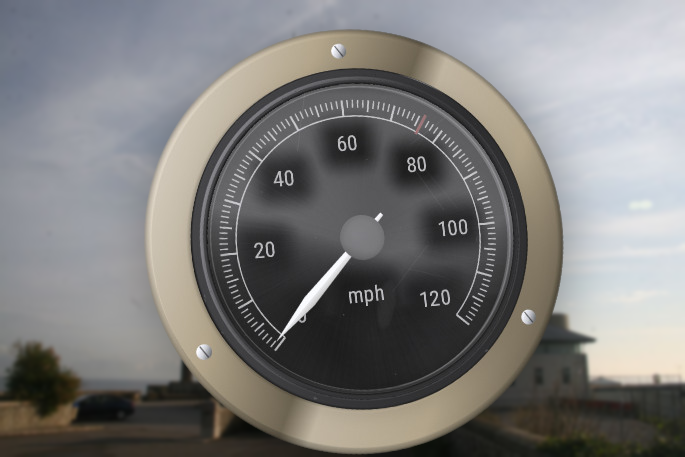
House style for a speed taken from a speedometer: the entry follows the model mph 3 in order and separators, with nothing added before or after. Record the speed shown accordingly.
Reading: mph 1
